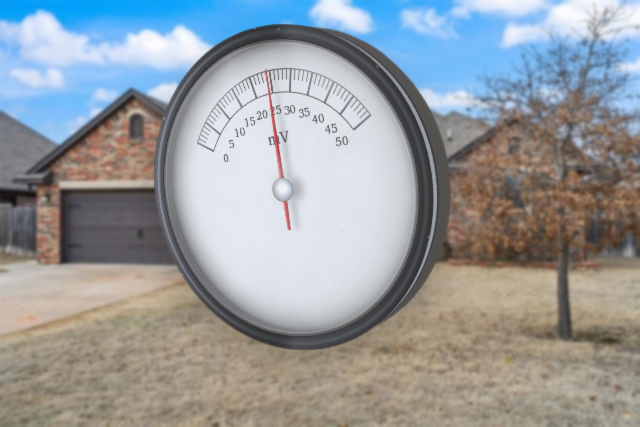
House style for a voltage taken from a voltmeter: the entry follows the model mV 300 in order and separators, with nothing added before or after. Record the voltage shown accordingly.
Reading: mV 25
